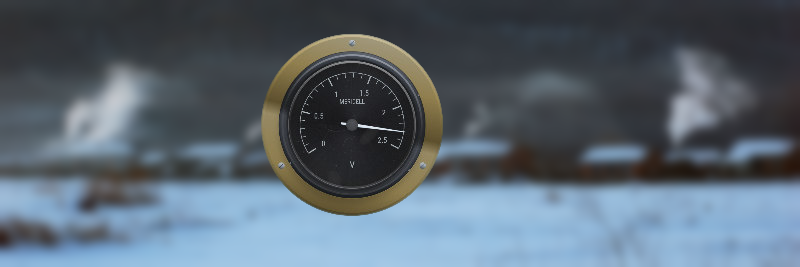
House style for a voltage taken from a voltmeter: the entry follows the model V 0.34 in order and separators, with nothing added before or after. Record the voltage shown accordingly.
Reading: V 2.3
